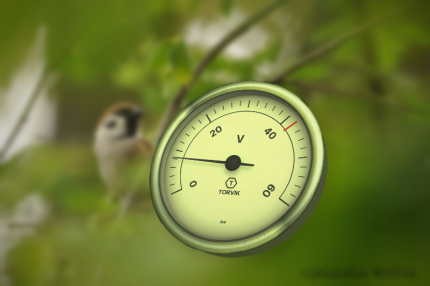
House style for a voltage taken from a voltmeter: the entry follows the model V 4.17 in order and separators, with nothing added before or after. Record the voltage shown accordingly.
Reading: V 8
